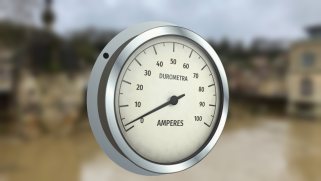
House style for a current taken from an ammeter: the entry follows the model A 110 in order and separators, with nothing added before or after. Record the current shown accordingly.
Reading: A 2.5
